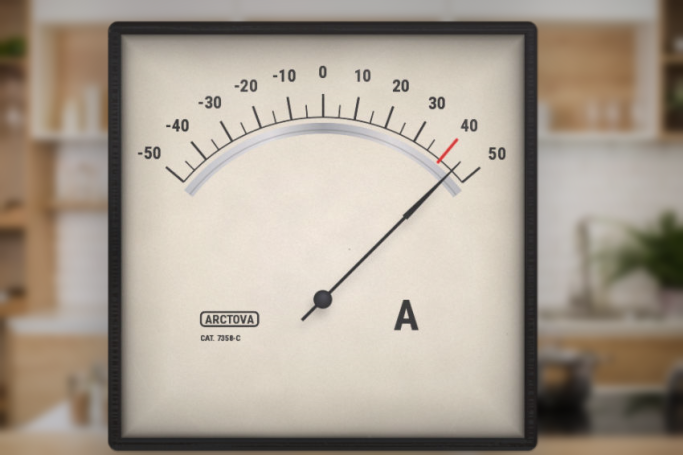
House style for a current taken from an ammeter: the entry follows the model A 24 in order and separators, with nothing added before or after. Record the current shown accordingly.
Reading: A 45
